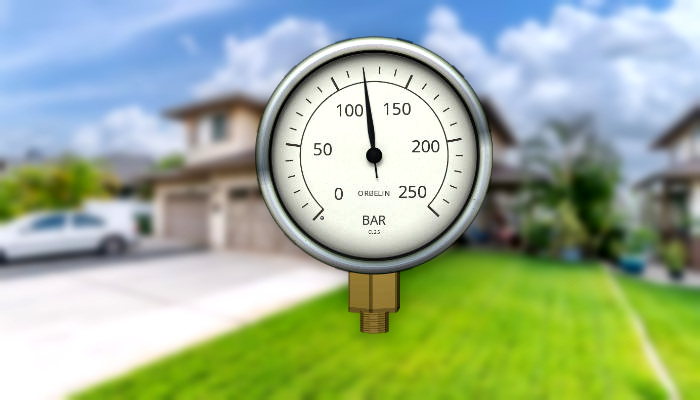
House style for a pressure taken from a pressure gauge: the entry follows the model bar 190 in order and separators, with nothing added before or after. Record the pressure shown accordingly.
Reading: bar 120
